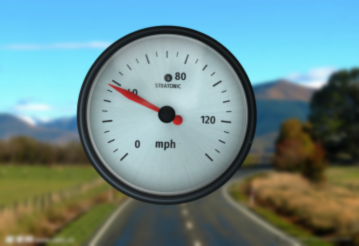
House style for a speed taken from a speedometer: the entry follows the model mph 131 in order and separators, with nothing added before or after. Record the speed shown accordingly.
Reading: mph 37.5
